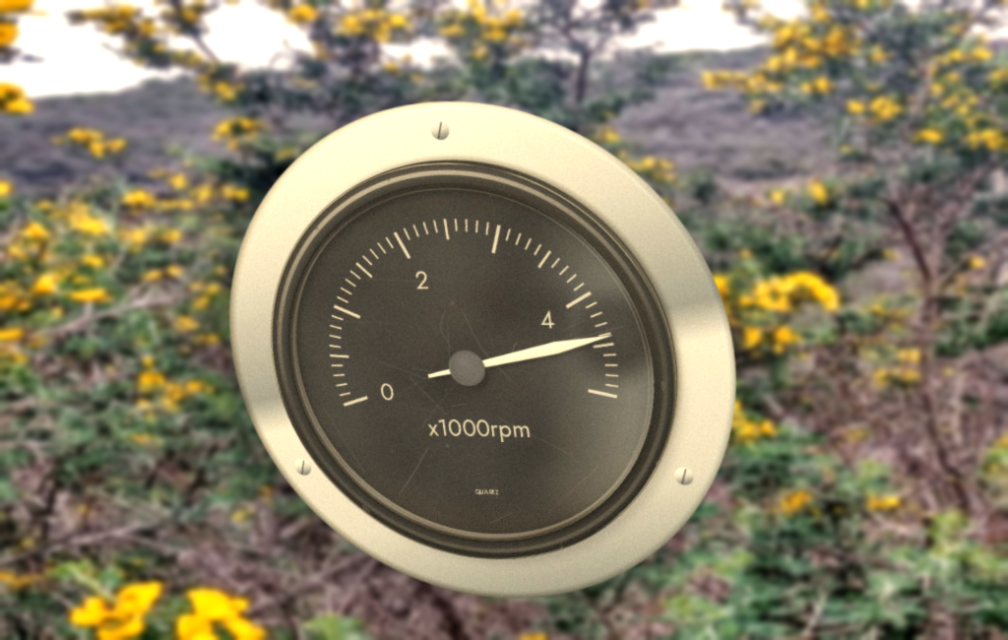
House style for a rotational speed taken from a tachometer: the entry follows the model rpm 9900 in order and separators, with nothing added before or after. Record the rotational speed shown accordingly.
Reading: rpm 4400
